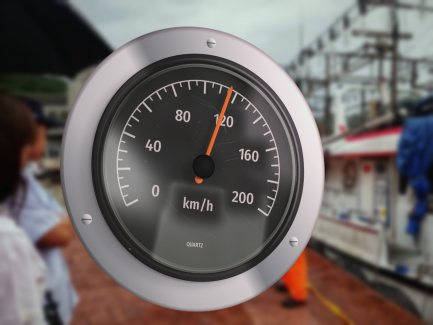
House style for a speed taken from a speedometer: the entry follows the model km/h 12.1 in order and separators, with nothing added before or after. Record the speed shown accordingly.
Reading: km/h 115
